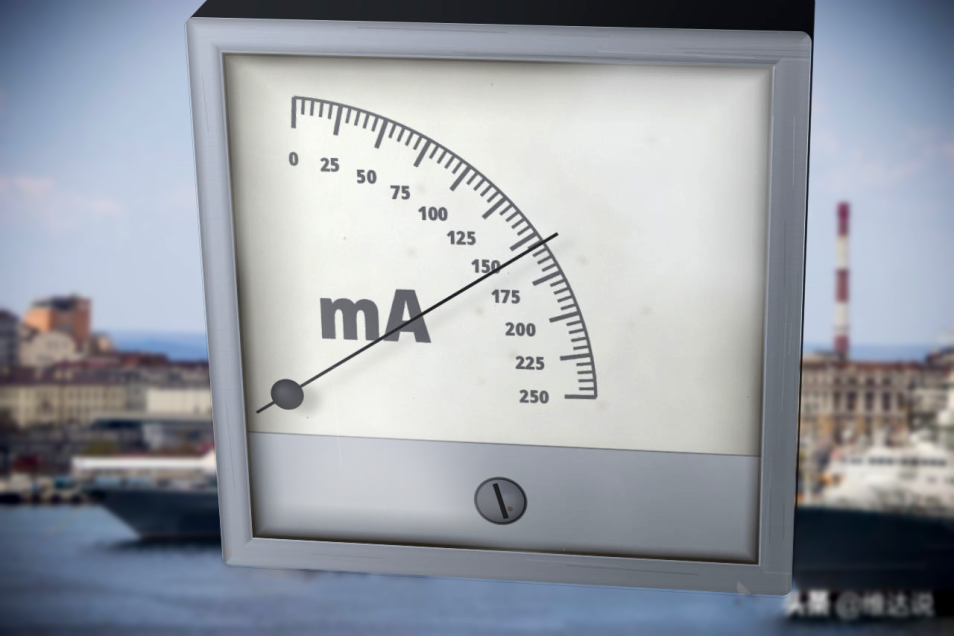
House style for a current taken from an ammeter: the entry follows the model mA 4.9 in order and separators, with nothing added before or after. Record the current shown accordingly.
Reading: mA 155
